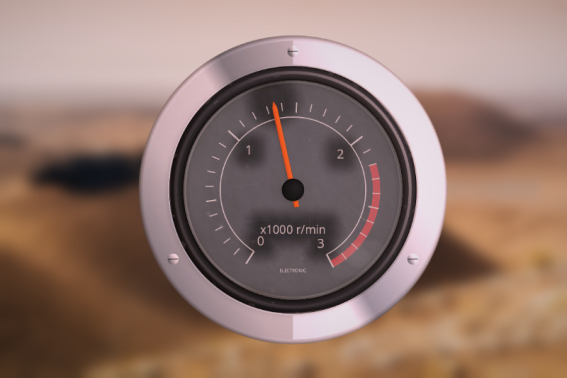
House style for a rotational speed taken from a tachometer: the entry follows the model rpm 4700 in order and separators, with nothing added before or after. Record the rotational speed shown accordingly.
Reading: rpm 1350
